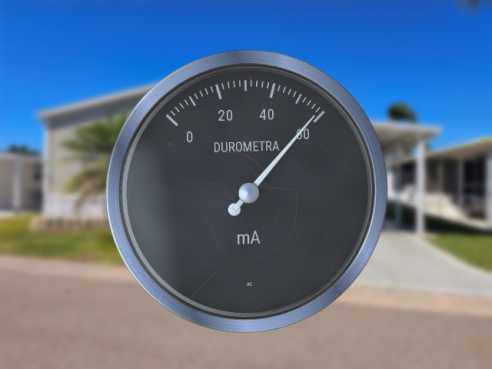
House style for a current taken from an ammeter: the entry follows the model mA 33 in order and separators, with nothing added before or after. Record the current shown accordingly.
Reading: mA 58
